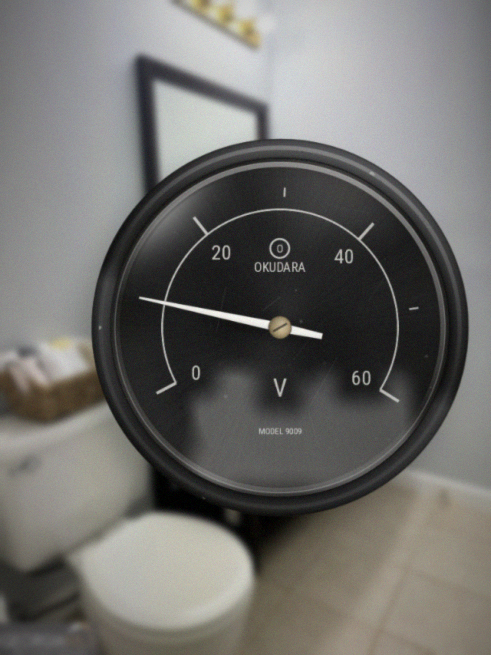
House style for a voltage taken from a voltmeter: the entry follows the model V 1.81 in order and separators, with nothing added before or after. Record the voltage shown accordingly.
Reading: V 10
